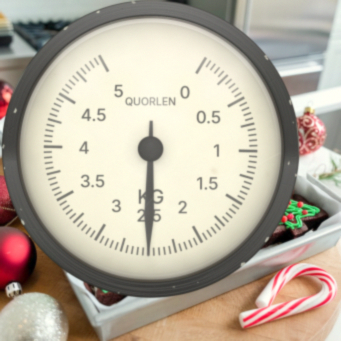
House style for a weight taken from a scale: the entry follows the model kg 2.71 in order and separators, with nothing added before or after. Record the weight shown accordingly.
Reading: kg 2.5
